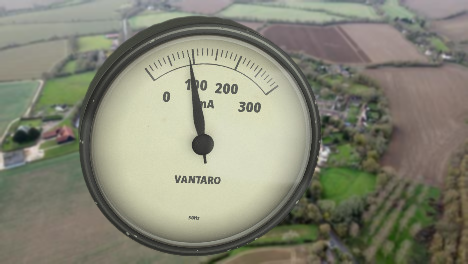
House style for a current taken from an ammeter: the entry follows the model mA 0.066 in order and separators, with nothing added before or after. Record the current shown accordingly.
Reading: mA 90
